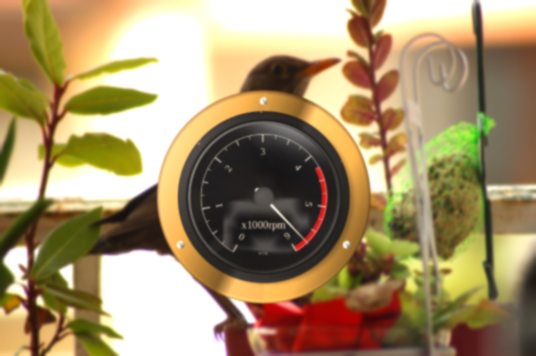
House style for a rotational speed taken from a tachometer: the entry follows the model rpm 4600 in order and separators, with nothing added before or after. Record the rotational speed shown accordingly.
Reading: rpm 5750
